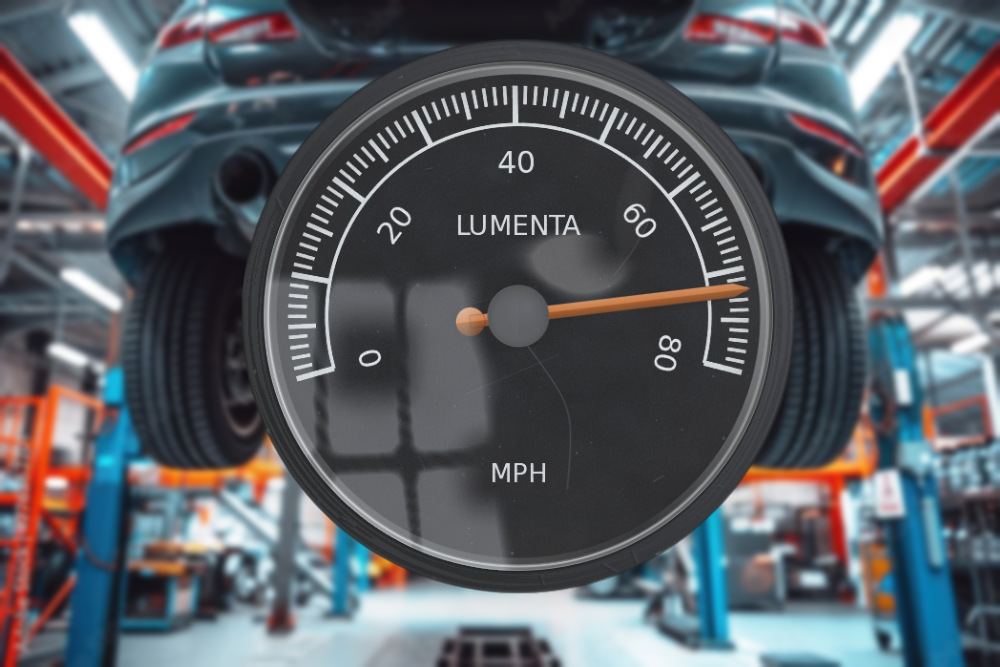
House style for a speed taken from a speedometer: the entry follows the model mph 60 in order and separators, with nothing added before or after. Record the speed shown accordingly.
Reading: mph 72
